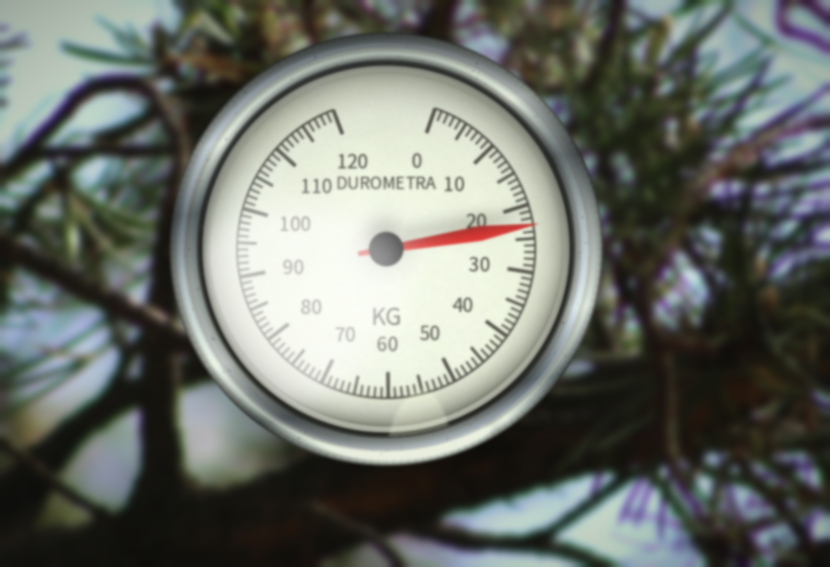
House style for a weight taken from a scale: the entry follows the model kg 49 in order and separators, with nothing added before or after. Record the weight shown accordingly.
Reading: kg 23
